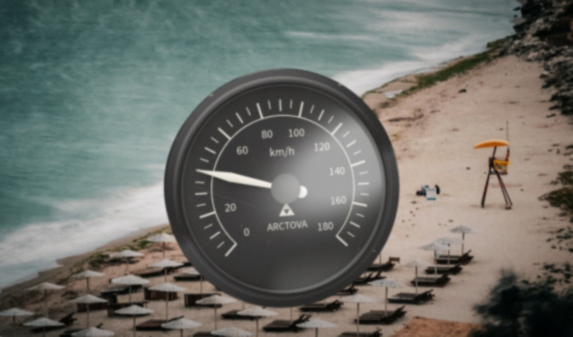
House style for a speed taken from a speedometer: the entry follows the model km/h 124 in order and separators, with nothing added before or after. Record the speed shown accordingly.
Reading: km/h 40
